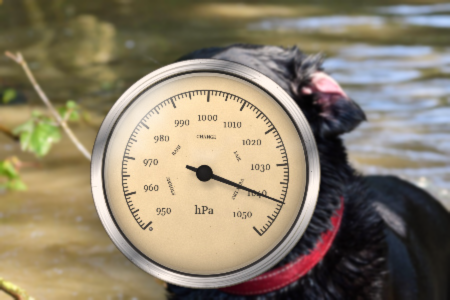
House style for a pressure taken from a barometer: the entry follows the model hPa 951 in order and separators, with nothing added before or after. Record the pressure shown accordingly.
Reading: hPa 1040
